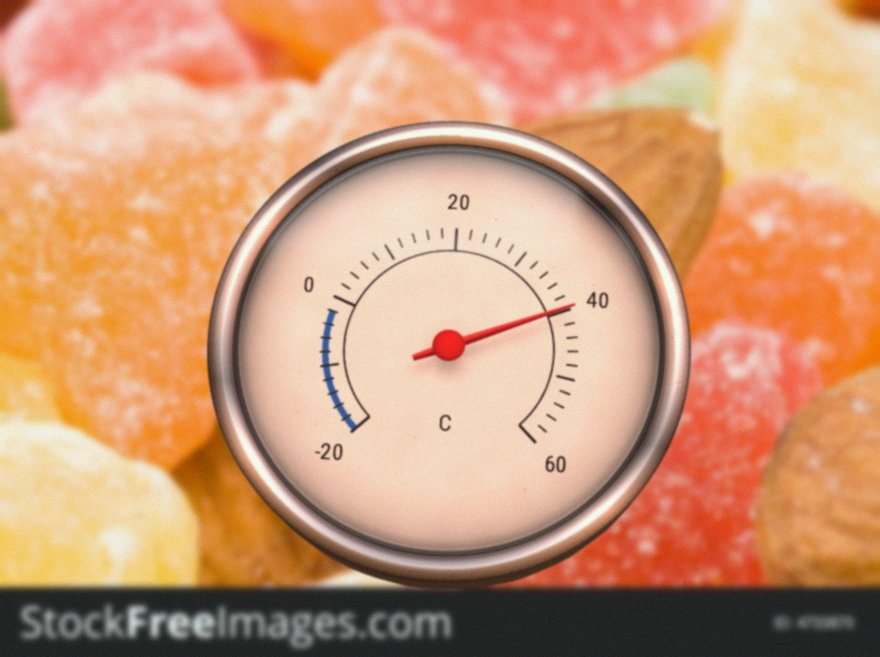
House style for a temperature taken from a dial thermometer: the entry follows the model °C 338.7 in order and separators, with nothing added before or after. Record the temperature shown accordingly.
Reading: °C 40
